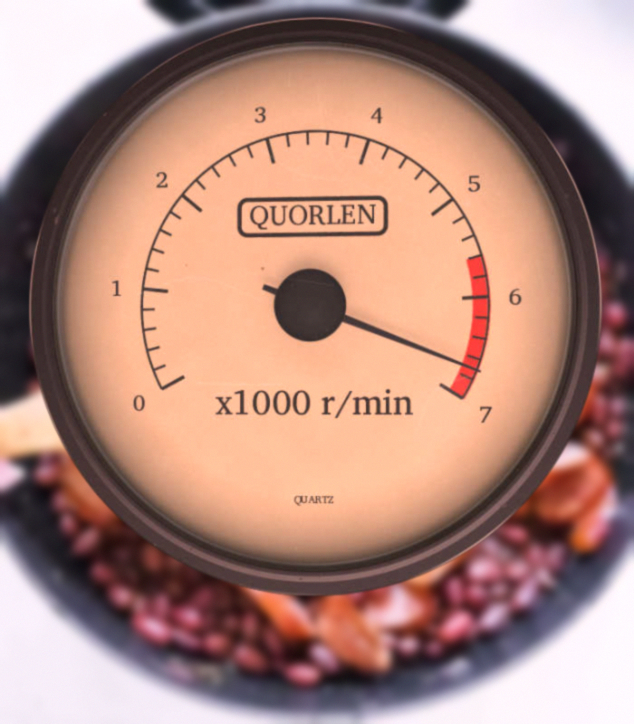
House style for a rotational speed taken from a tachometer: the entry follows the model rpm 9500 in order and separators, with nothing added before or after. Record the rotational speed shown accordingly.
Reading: rpm 6700
